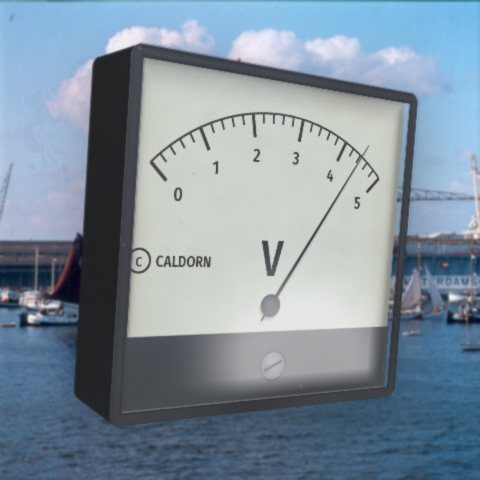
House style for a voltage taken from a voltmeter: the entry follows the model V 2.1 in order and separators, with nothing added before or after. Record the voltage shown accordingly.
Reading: V 4.4
